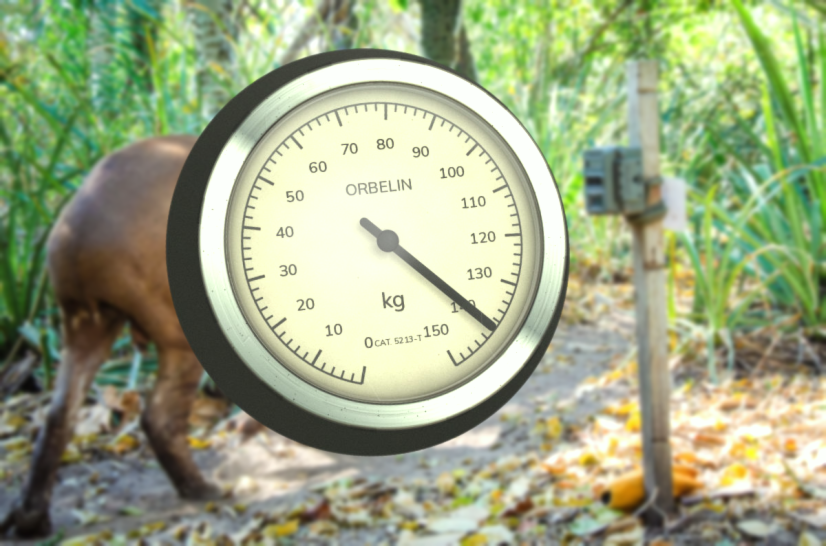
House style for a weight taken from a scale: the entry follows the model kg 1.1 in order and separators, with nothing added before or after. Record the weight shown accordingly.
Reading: kg 140
